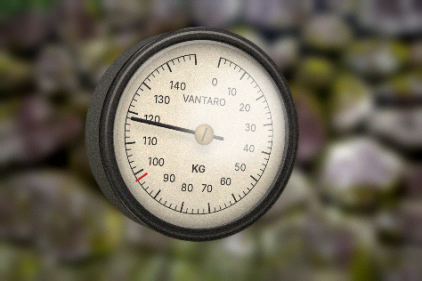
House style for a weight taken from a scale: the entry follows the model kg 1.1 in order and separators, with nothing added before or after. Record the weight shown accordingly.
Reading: kg 118
